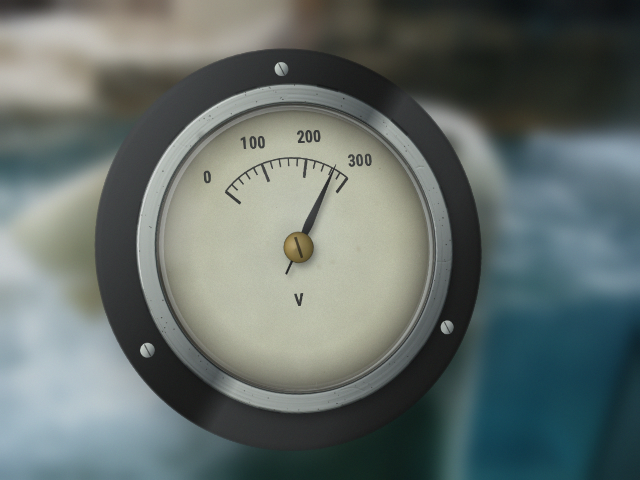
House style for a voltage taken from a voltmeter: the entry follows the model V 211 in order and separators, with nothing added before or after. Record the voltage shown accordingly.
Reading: V 260
